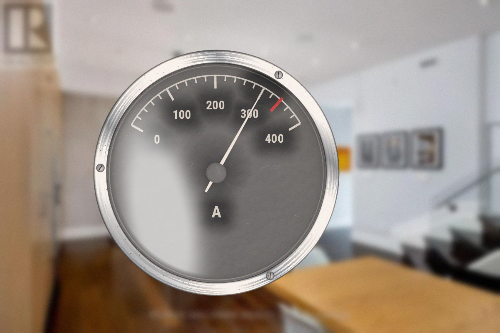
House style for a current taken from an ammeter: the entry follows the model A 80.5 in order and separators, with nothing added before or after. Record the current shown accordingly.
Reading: A 300
